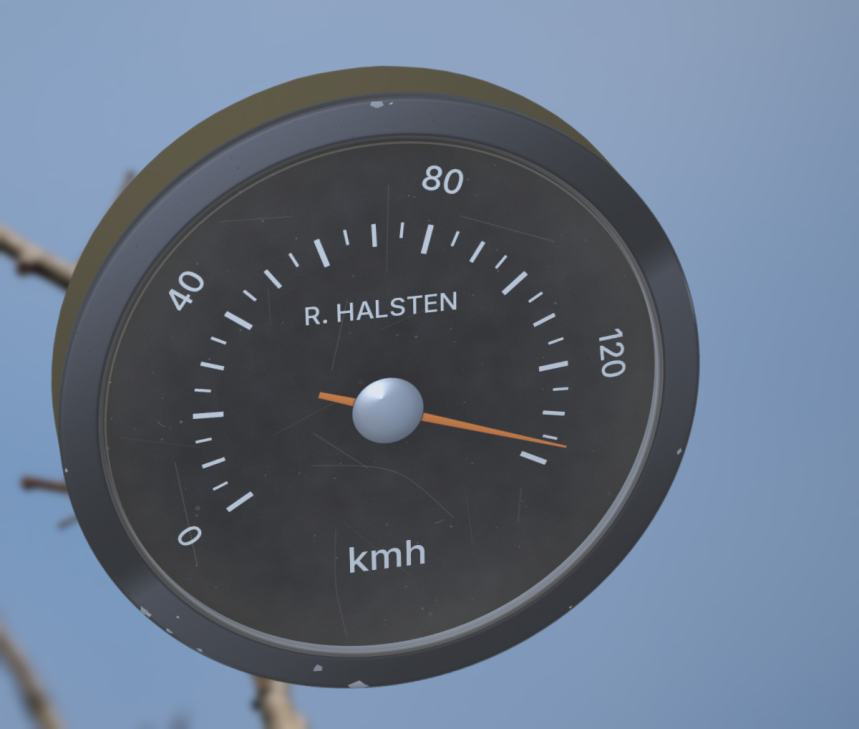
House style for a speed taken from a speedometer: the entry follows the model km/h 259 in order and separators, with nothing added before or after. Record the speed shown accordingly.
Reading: km/h 135
